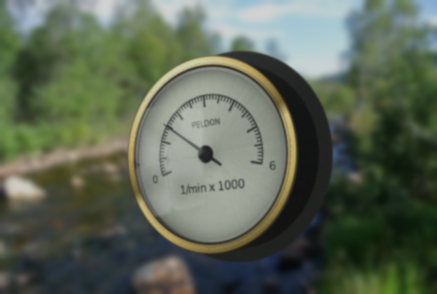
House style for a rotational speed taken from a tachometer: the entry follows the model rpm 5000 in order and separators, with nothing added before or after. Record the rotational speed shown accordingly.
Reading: rpm 1500
